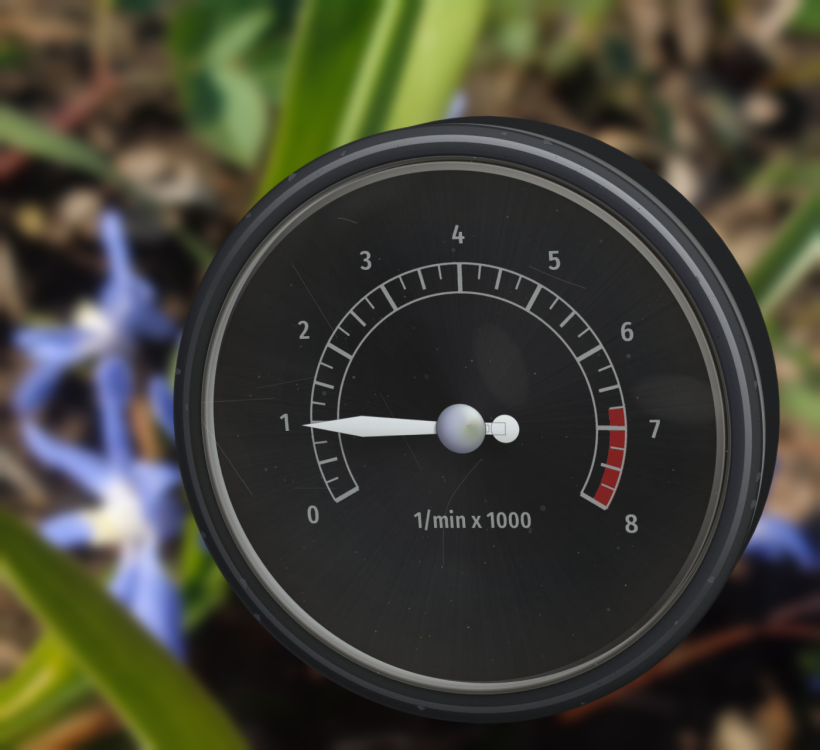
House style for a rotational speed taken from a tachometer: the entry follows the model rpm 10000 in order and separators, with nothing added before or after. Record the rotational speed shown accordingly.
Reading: rpm 1000
